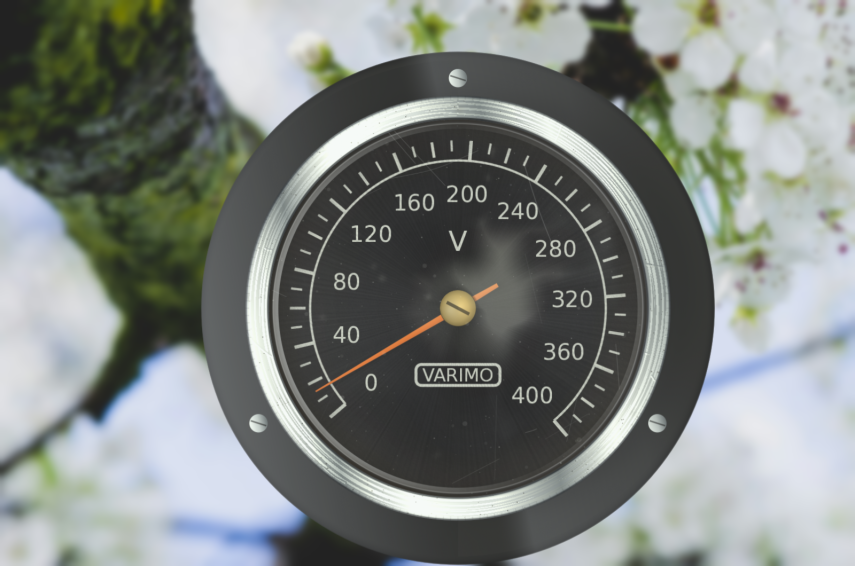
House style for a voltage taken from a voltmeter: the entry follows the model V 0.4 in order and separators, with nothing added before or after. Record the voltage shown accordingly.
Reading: V 15
